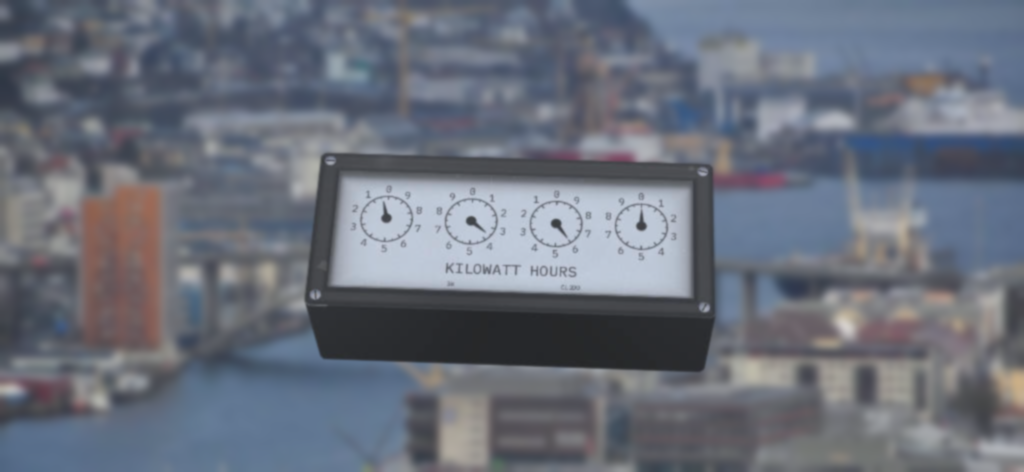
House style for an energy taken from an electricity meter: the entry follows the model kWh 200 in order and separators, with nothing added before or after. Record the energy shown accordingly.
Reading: kWh 360
